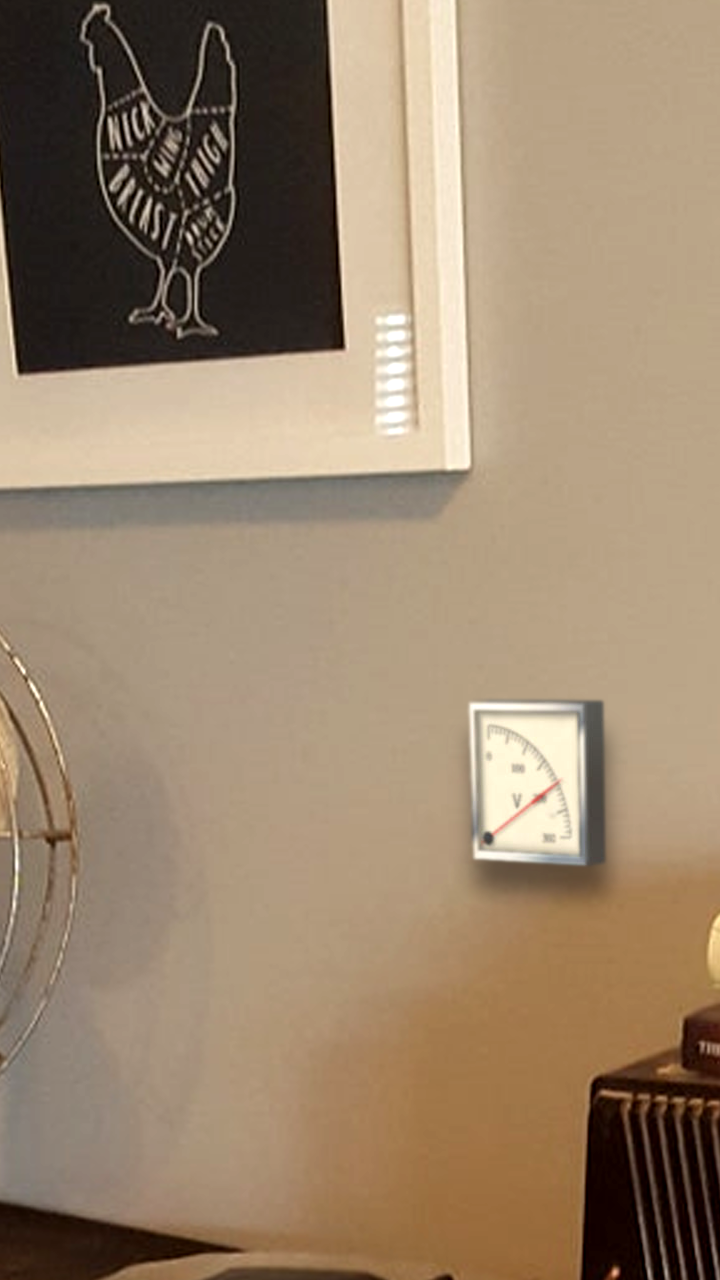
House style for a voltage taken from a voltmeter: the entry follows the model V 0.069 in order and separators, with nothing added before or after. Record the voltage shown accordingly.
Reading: V 200
